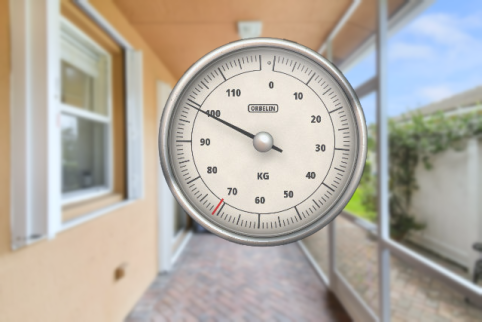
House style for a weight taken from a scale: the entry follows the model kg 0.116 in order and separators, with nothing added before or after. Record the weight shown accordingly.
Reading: kg 99
